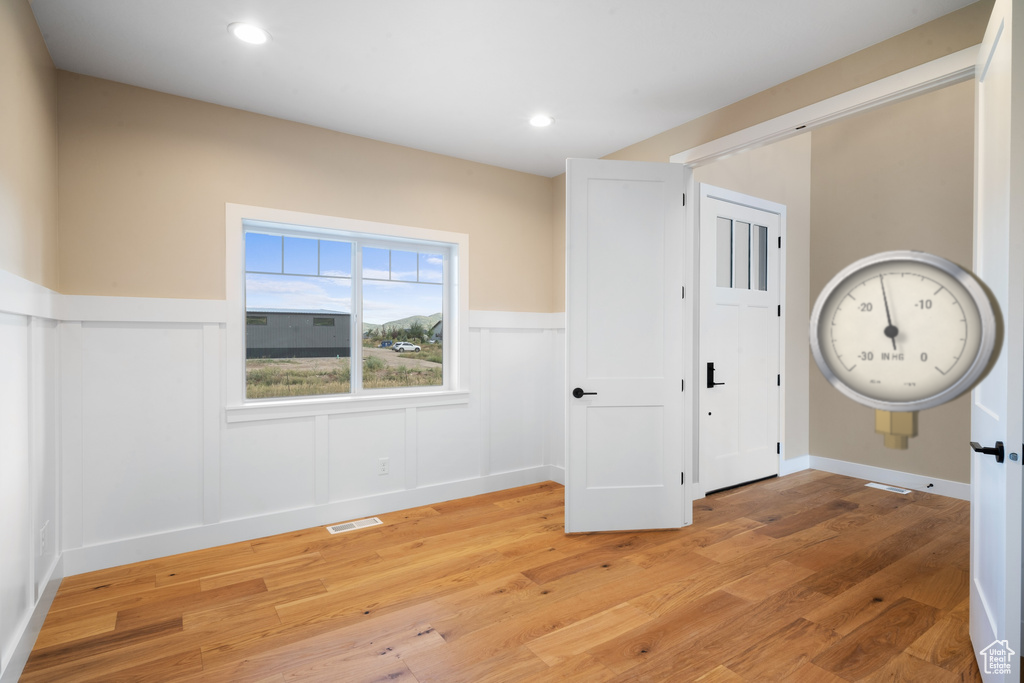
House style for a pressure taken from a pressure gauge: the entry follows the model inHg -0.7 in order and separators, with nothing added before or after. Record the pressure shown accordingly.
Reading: inHg -16
